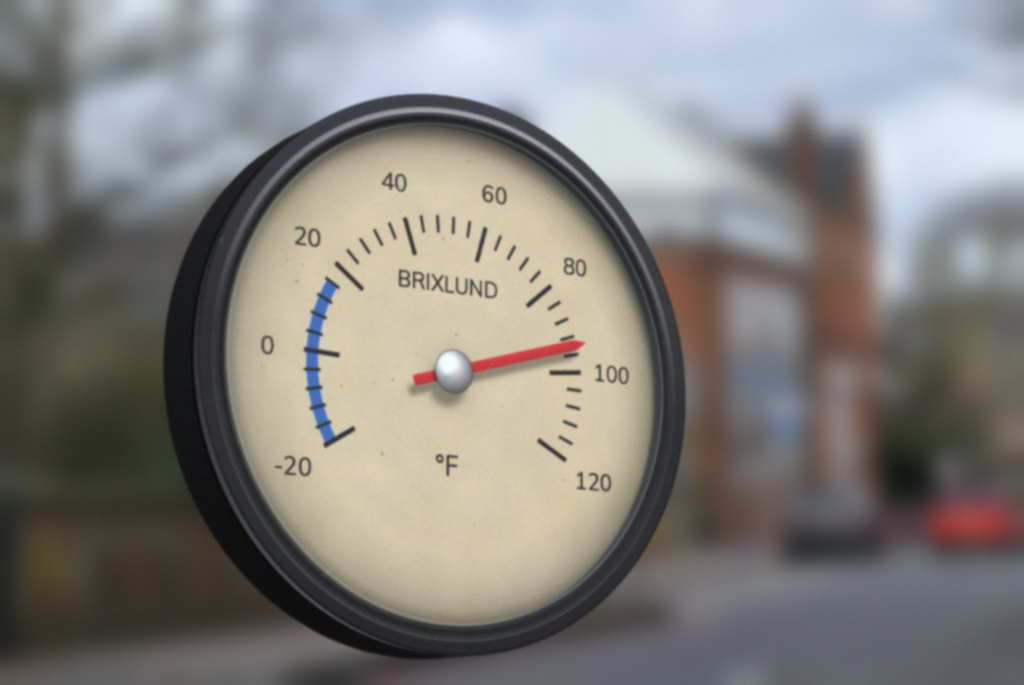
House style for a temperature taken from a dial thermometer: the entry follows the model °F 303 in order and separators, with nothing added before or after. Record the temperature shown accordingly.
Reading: °F 94
